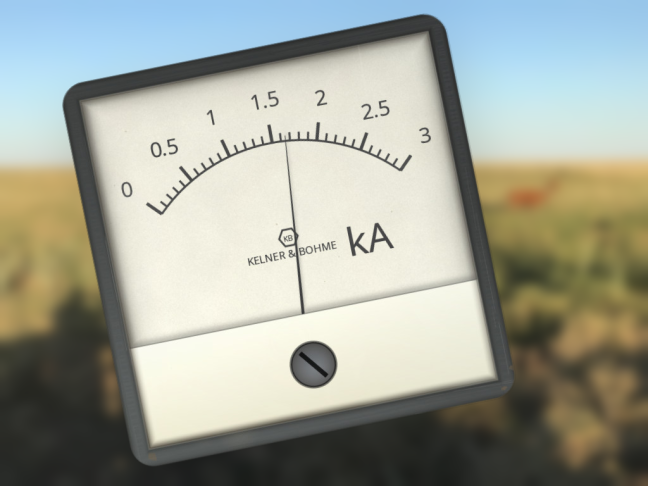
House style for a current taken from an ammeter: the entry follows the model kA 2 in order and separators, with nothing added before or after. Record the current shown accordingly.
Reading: kA 1.65
